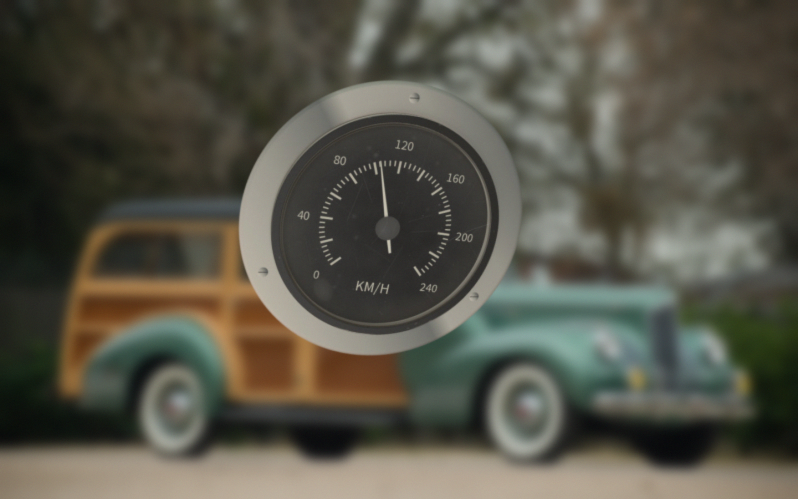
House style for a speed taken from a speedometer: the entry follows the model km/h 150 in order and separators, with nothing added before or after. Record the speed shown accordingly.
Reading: km/h 104
